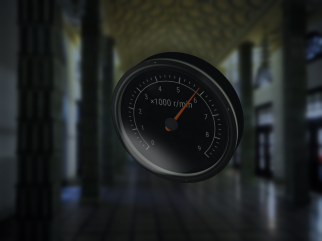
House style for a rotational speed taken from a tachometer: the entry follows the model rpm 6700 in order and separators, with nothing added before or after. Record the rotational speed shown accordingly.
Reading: rpm 5800
